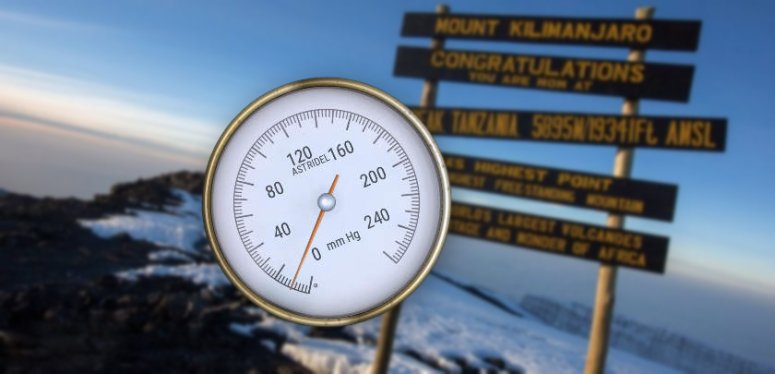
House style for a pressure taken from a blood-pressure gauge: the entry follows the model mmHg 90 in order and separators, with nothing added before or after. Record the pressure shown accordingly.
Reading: mmHg 10
